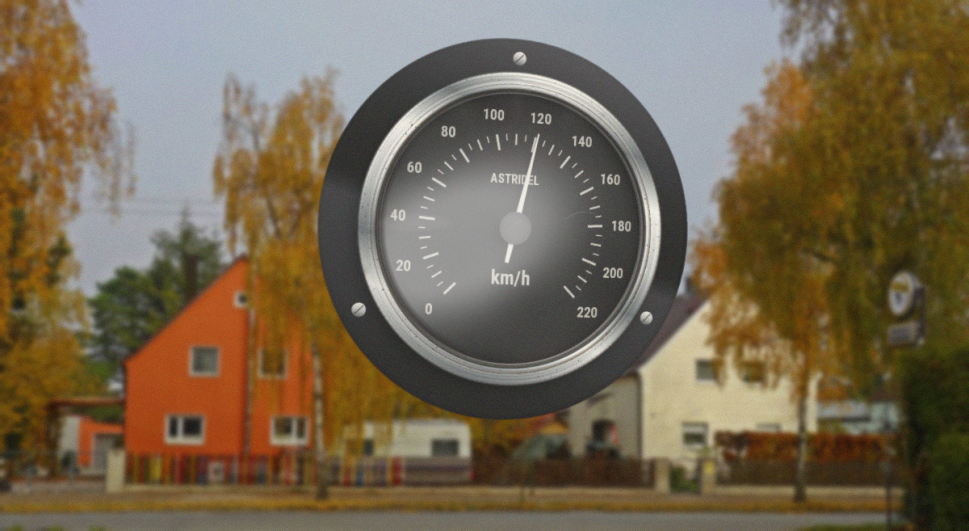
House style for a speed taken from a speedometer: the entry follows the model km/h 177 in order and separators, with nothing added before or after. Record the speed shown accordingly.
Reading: km/h 120
